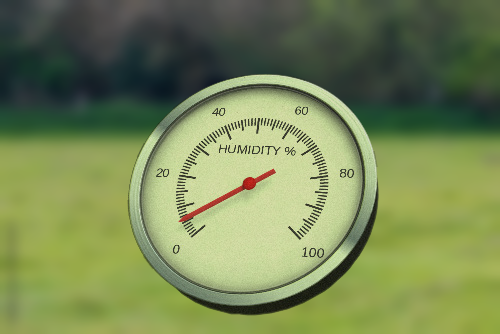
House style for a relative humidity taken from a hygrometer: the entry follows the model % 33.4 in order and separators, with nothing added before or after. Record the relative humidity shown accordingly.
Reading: % 5
